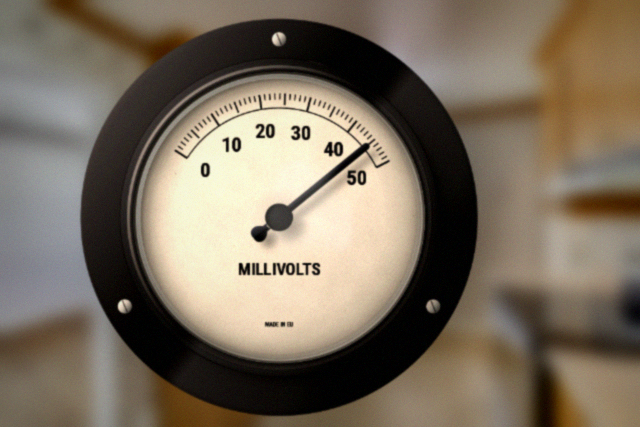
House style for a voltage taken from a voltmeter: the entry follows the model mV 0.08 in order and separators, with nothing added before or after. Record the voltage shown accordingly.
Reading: mV 45
